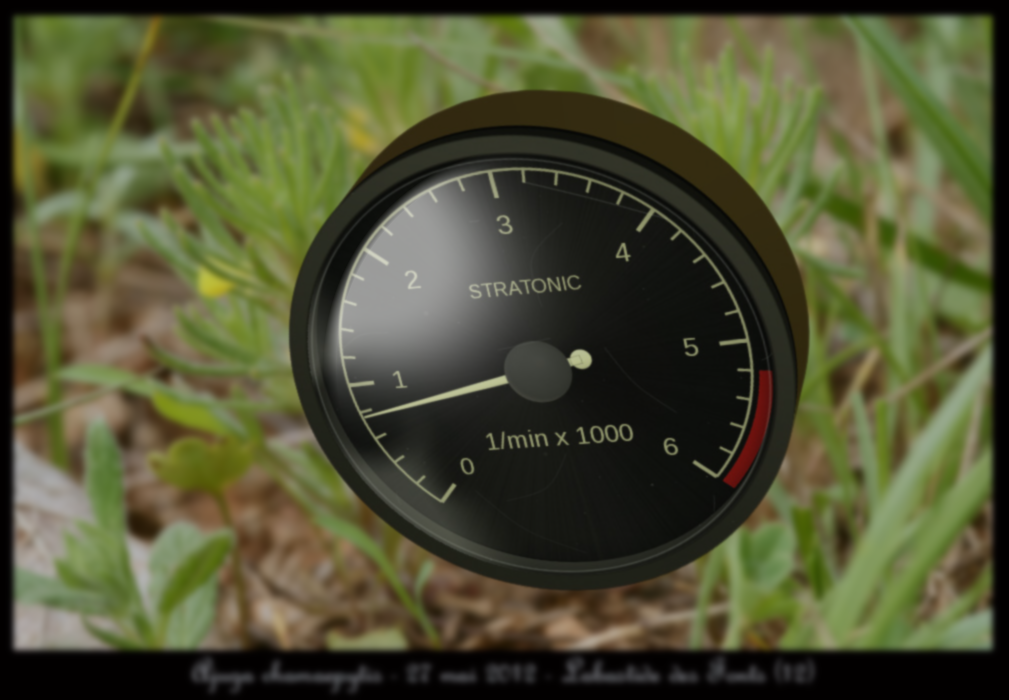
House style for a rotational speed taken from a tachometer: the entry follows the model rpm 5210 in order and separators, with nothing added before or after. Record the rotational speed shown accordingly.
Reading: rpm 800
